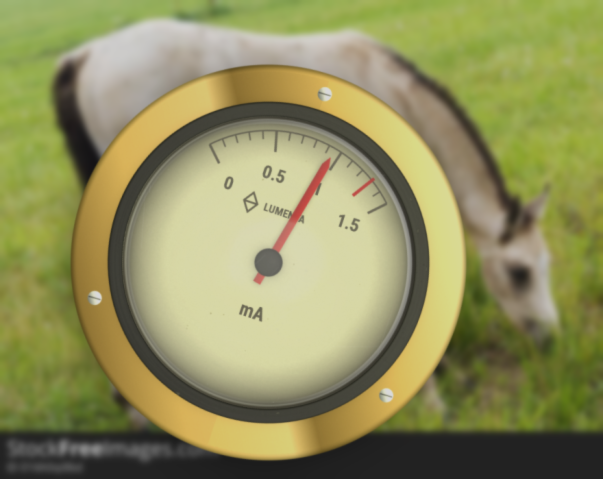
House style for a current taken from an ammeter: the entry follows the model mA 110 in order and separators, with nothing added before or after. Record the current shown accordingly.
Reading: mA 0.95
